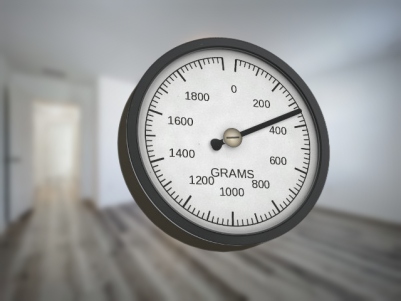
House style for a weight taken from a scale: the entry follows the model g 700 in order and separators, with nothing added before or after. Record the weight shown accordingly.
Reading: g 340
